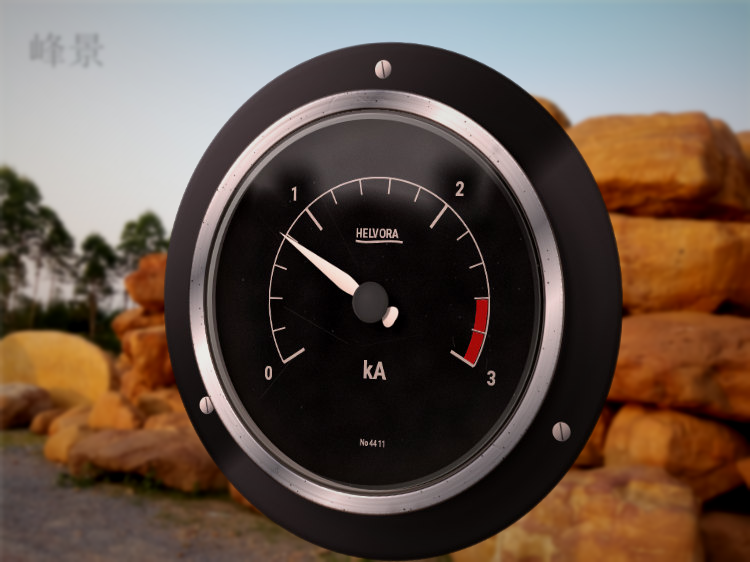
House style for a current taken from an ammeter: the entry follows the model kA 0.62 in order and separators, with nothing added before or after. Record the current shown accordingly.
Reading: kA 0.8
